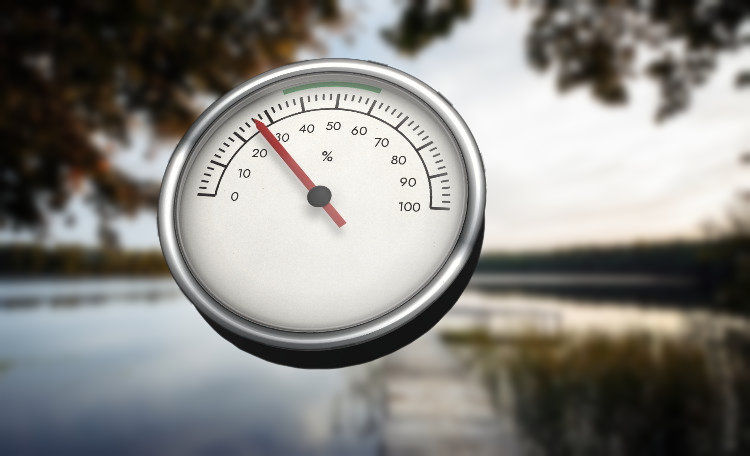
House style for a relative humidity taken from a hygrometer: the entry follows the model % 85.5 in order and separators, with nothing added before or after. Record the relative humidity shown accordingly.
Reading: % 26
